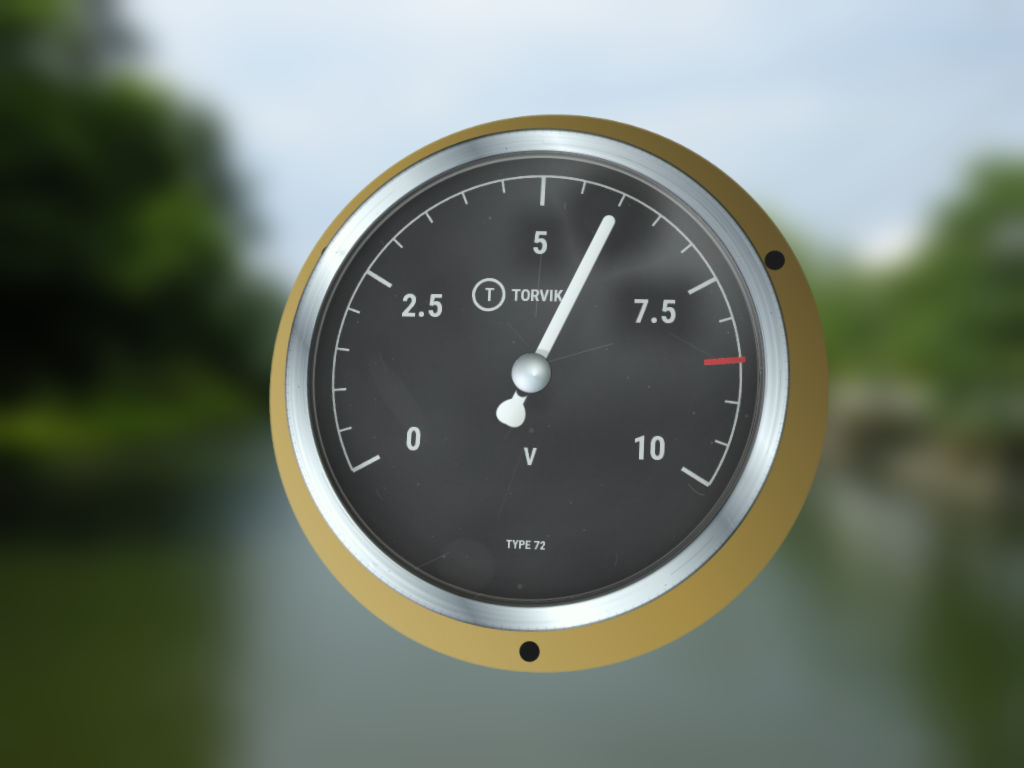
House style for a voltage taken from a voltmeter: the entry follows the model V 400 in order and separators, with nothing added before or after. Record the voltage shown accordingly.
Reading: V 6
